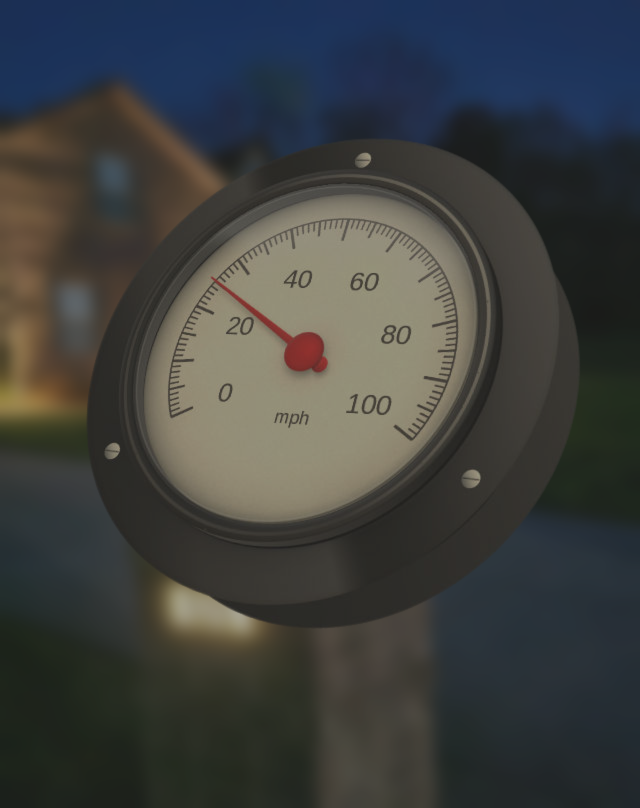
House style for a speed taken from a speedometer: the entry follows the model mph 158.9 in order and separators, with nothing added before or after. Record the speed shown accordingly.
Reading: mph 25
